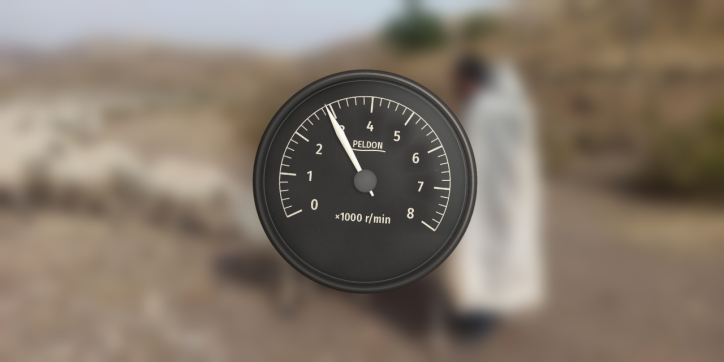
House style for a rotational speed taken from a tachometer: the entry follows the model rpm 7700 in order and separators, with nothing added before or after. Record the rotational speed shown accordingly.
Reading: rpm 2900
